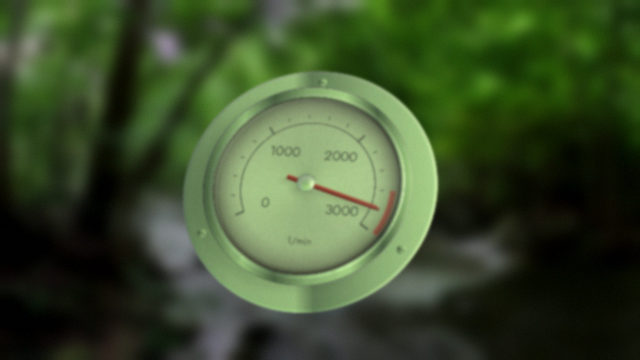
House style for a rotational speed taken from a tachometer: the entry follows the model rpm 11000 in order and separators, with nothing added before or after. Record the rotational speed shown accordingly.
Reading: rpm 2800
